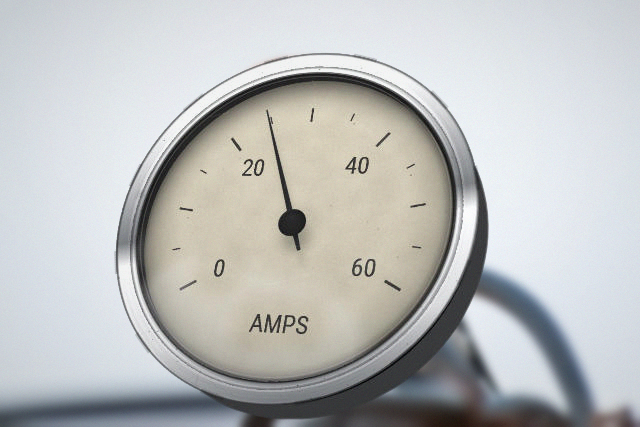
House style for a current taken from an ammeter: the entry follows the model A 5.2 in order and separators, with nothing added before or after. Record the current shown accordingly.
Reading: A 25
